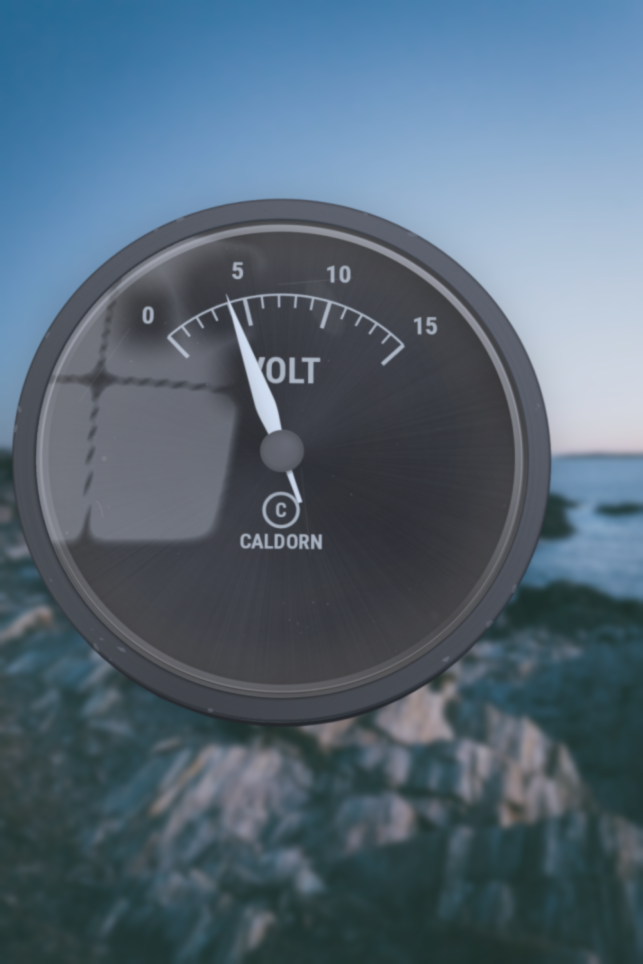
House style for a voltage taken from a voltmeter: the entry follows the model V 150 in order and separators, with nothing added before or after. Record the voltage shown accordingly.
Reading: V 4
